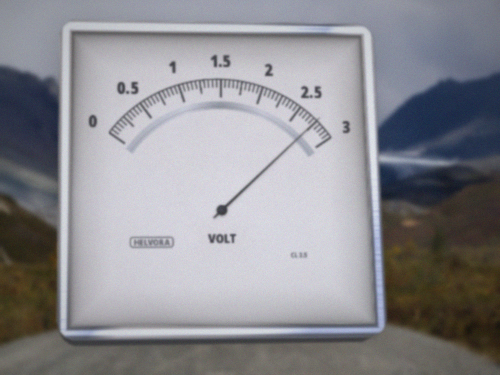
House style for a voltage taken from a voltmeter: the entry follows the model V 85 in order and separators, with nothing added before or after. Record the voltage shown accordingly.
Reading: V 2.75
